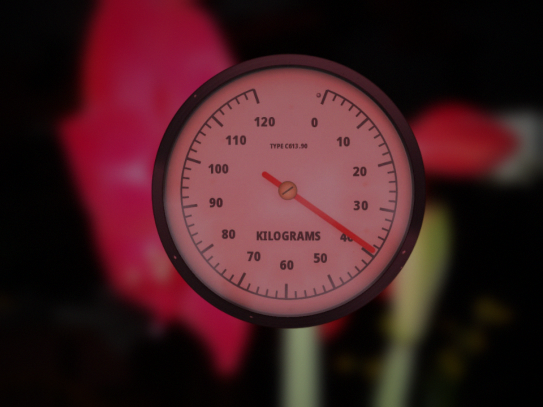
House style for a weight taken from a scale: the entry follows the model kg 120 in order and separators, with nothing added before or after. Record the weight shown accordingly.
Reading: kg 39
